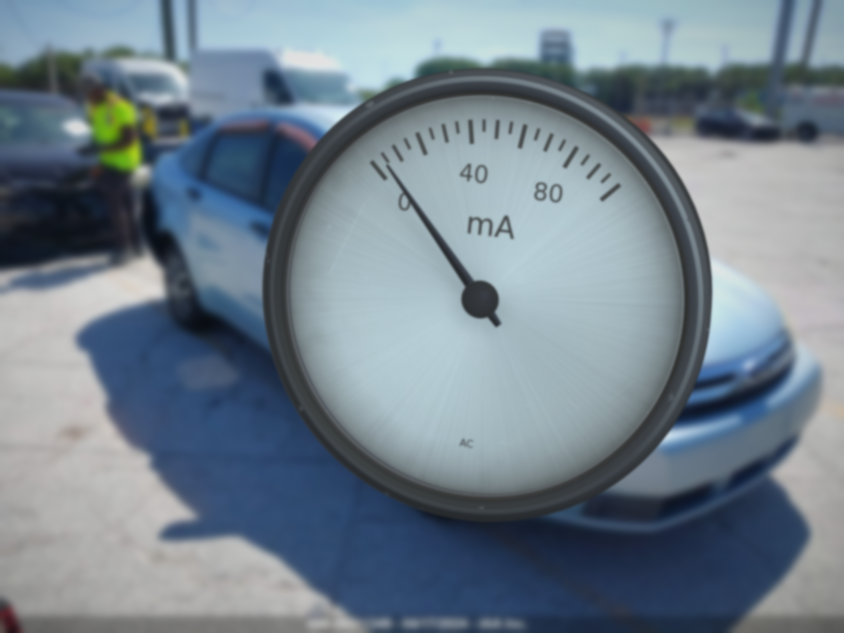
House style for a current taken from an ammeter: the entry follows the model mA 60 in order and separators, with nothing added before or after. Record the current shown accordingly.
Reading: mA 5
